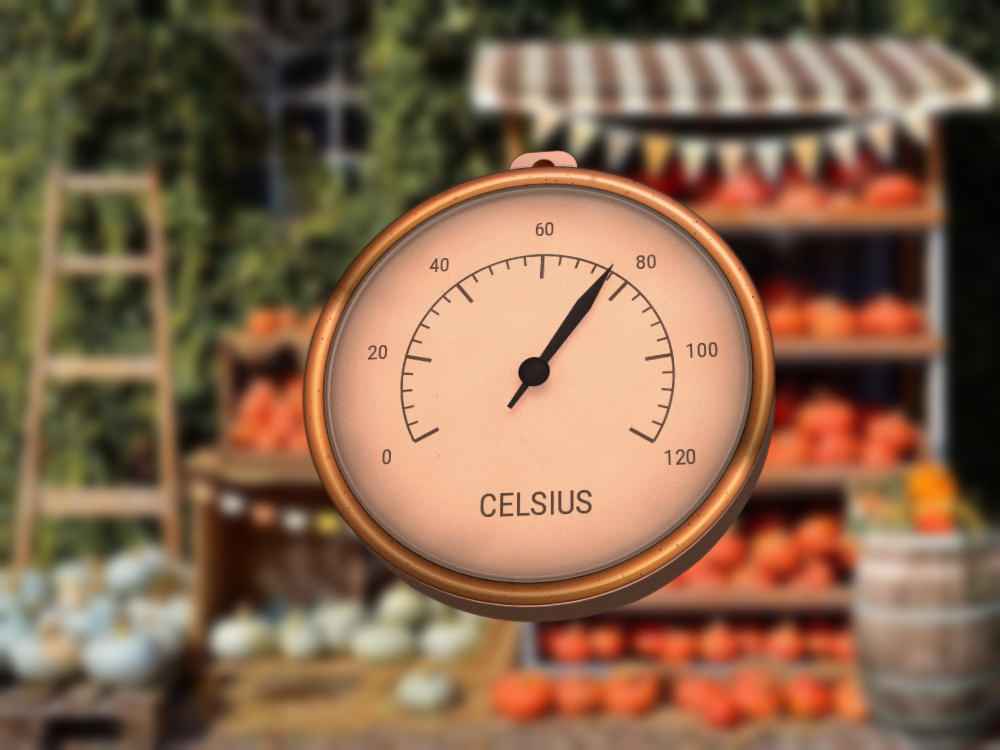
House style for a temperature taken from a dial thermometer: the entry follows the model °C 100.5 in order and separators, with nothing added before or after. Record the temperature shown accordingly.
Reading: °C 76
